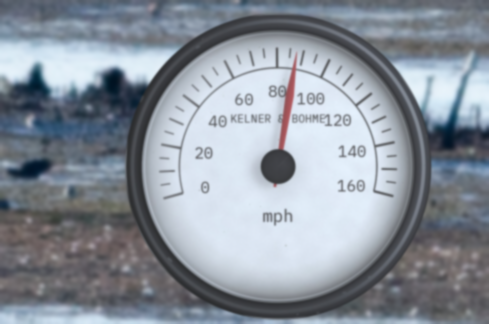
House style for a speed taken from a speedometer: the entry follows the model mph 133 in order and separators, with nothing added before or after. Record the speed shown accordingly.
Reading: mph 87.5
